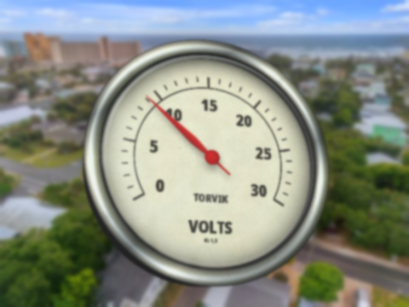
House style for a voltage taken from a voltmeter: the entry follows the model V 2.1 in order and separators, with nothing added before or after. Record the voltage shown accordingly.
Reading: V 9
